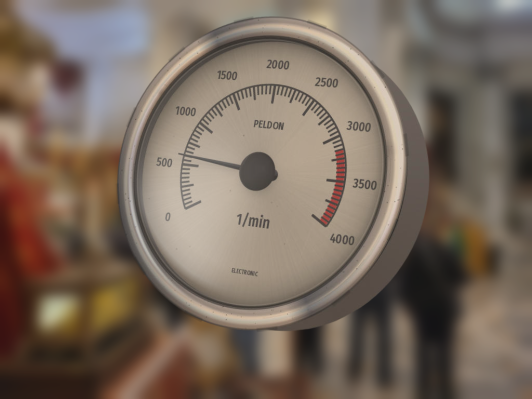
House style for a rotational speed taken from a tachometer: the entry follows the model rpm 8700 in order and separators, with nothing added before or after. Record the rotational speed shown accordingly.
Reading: rpm 600
